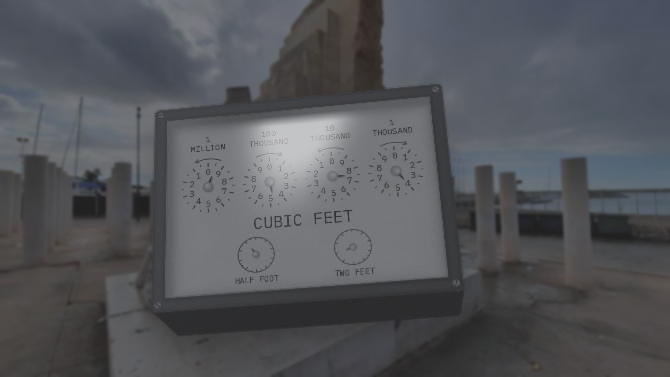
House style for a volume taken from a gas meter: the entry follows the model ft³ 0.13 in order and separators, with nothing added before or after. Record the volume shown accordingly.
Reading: ft³ 947400
